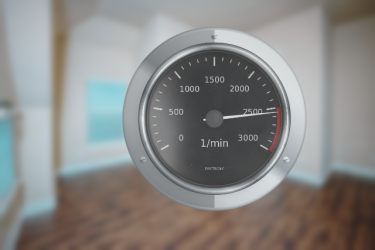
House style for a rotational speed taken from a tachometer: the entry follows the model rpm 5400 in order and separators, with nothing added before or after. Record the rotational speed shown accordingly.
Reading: rpm 2550
